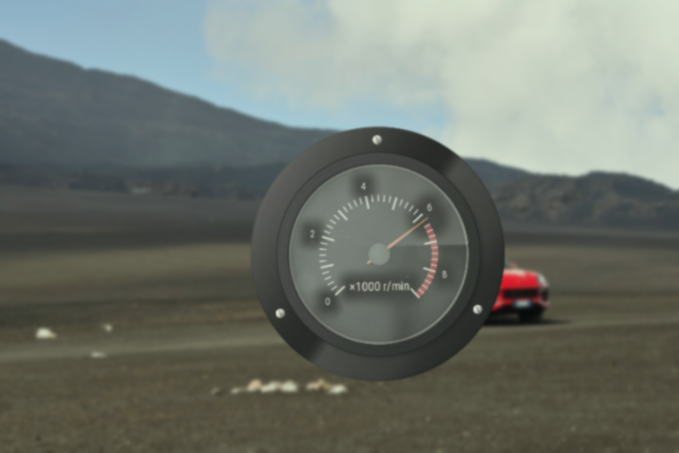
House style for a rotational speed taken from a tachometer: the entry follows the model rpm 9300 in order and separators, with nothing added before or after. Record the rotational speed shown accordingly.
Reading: rpm 6200
